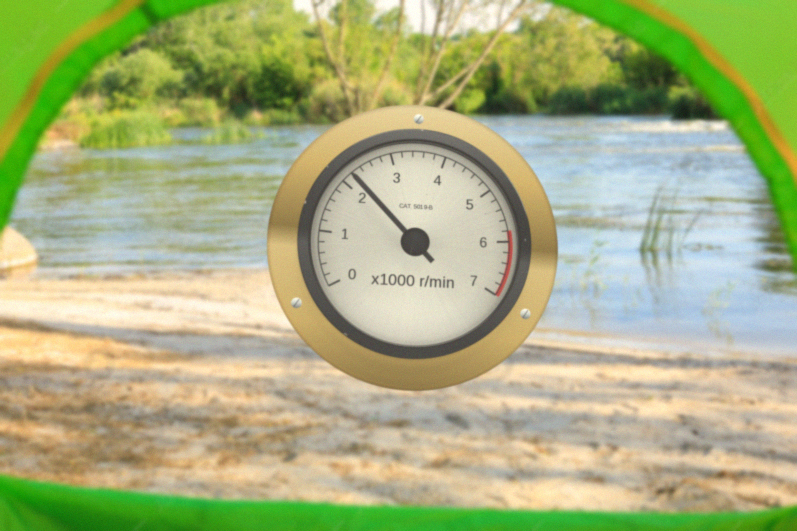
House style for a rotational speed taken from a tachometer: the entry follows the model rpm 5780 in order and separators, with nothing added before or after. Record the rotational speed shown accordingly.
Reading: rpm 2200
